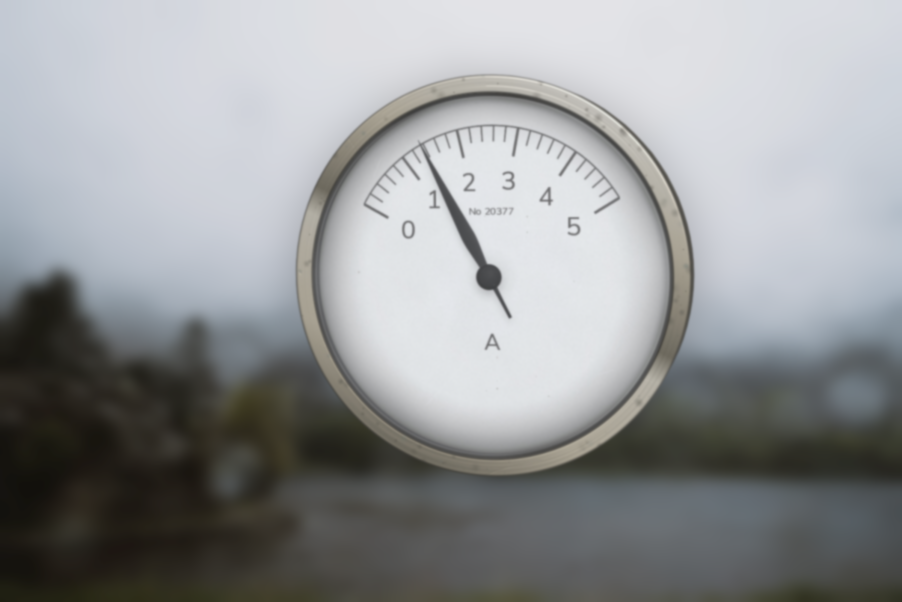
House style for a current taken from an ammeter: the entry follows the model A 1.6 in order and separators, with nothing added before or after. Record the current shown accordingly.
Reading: A 1.4
